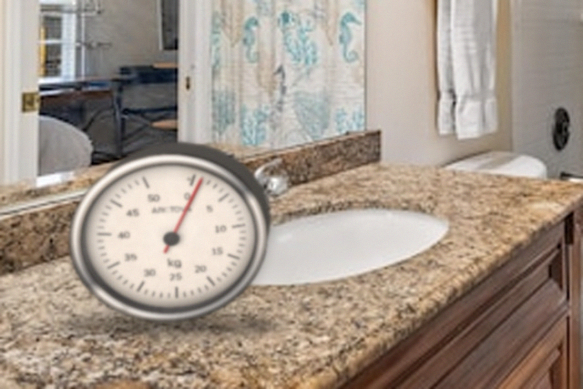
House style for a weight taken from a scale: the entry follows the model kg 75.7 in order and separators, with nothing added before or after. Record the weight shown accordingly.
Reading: kg 1
